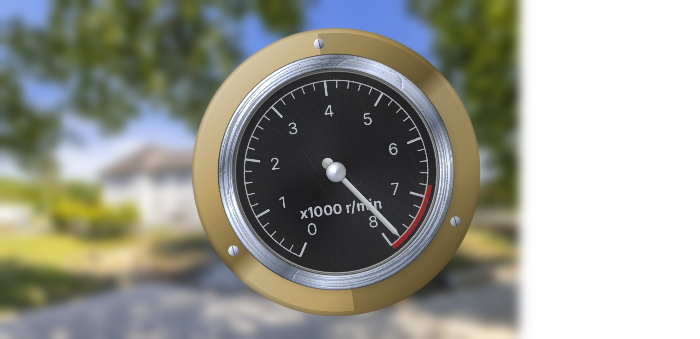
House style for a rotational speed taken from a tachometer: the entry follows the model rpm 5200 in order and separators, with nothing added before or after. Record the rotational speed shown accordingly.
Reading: rpm 7800
